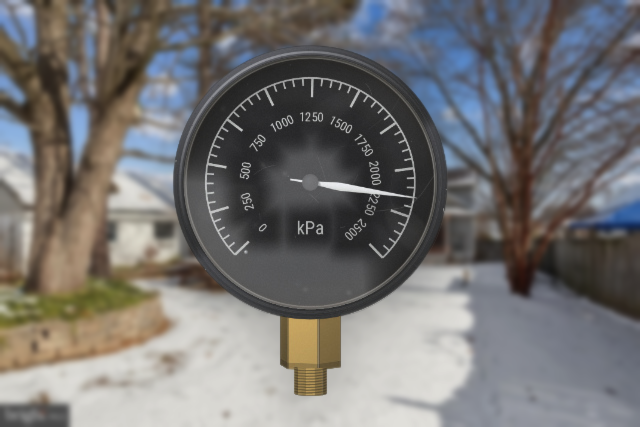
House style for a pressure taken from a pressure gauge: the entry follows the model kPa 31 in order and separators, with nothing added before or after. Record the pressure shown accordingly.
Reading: kPa 2150
